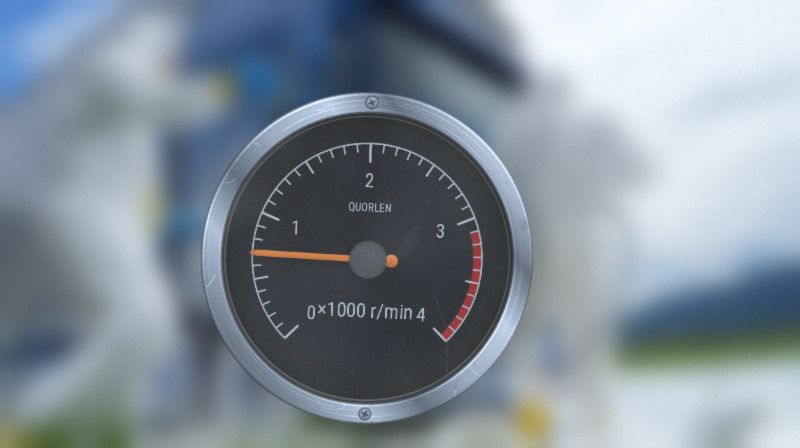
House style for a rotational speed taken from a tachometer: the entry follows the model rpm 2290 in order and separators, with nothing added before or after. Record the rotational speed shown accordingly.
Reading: rpm 700
